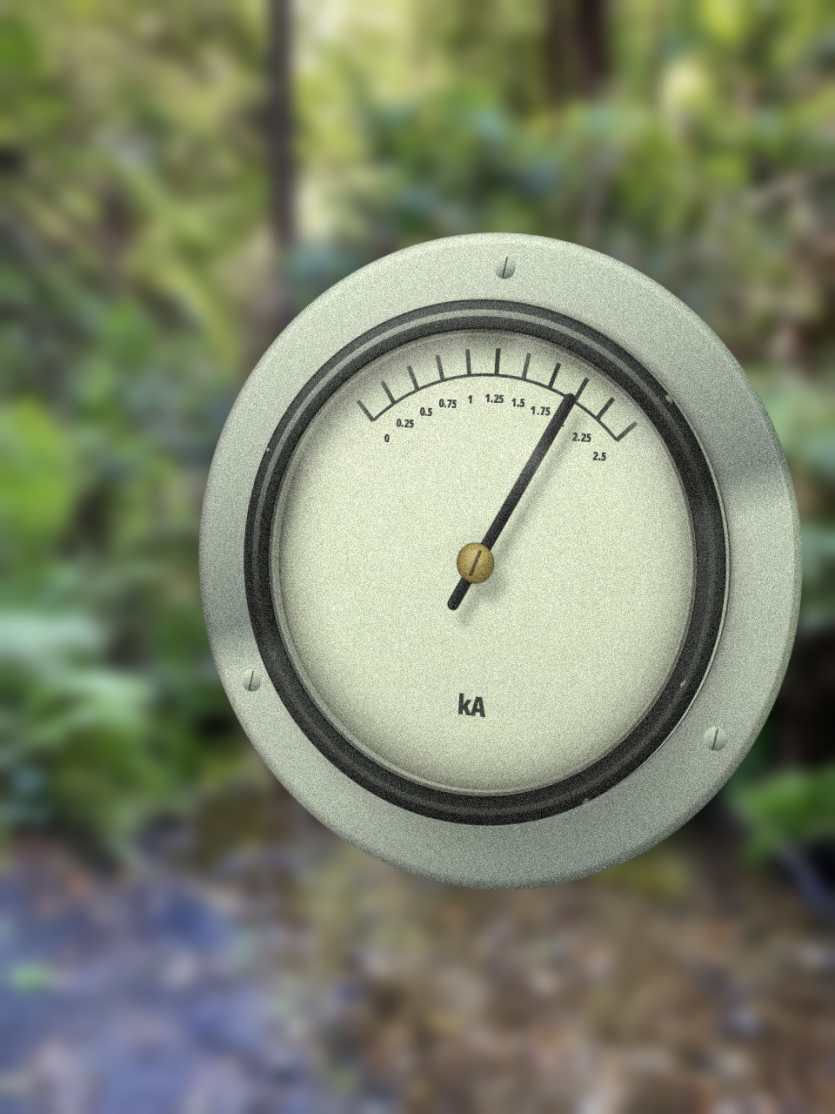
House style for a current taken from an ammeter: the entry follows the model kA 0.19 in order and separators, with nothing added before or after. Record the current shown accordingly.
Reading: kA 2
